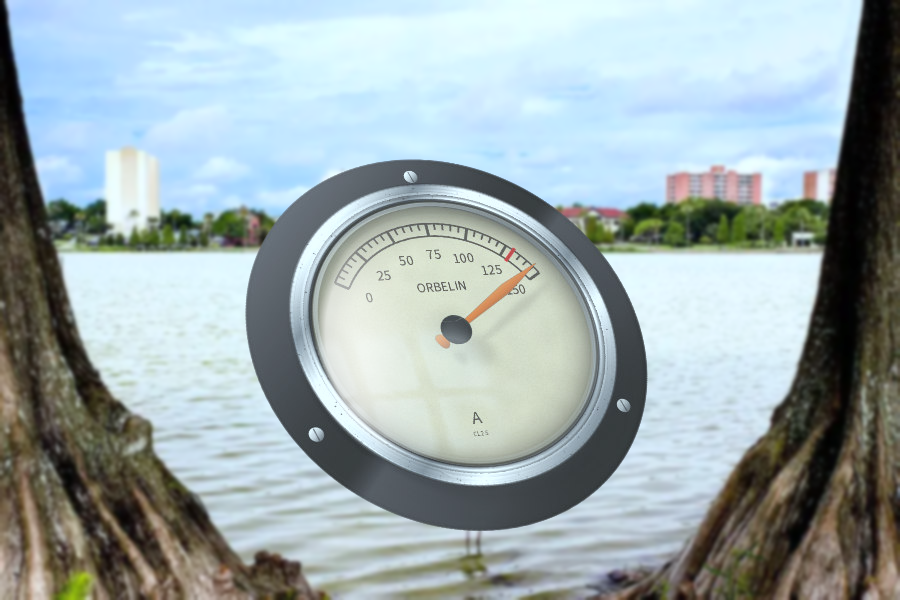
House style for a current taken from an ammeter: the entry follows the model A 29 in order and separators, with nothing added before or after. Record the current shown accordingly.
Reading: A 145
